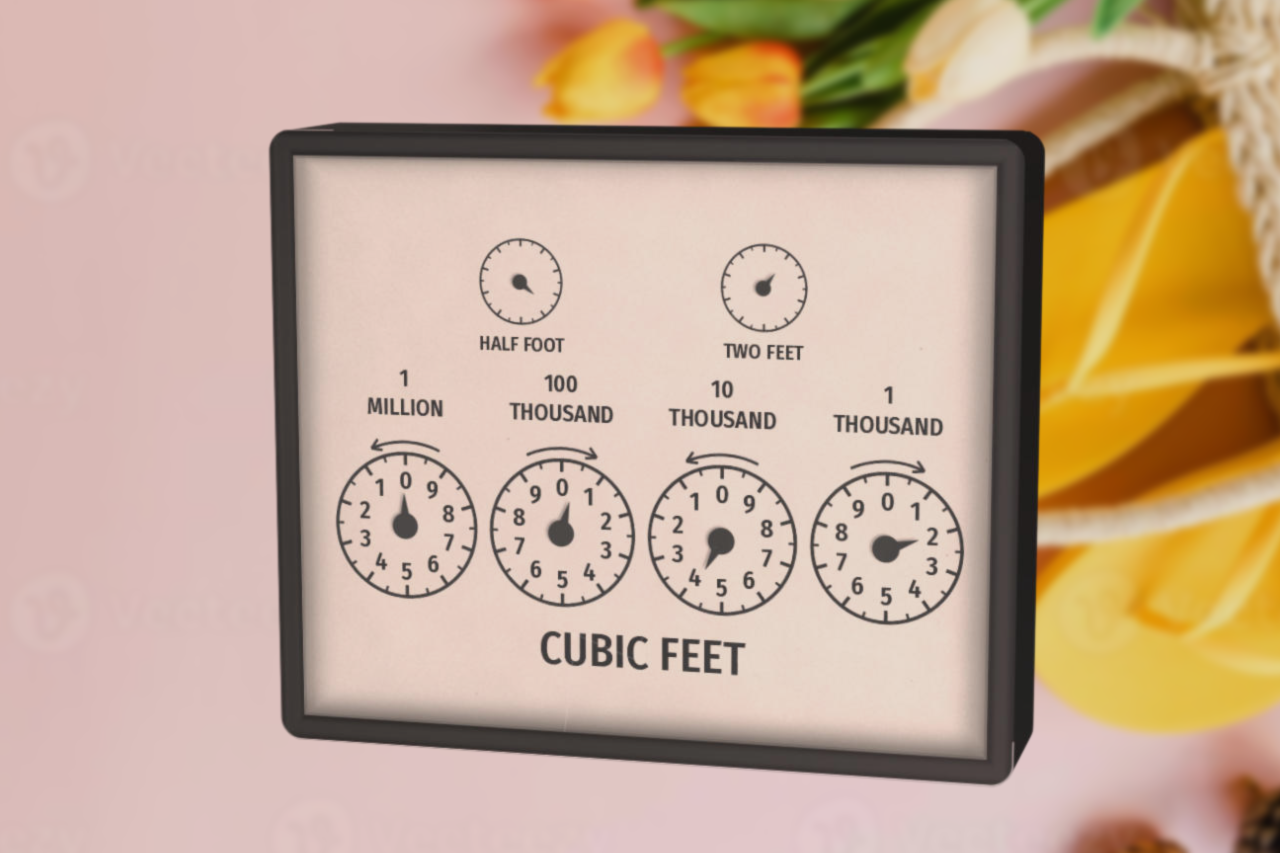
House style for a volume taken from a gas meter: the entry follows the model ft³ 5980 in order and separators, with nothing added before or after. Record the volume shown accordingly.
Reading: ft³ 4200
